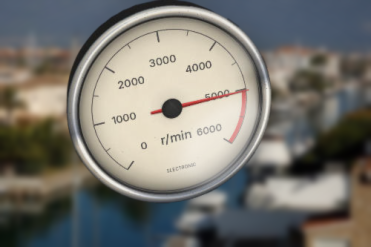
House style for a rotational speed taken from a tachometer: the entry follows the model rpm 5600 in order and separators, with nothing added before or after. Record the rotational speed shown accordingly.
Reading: rpm 5000
